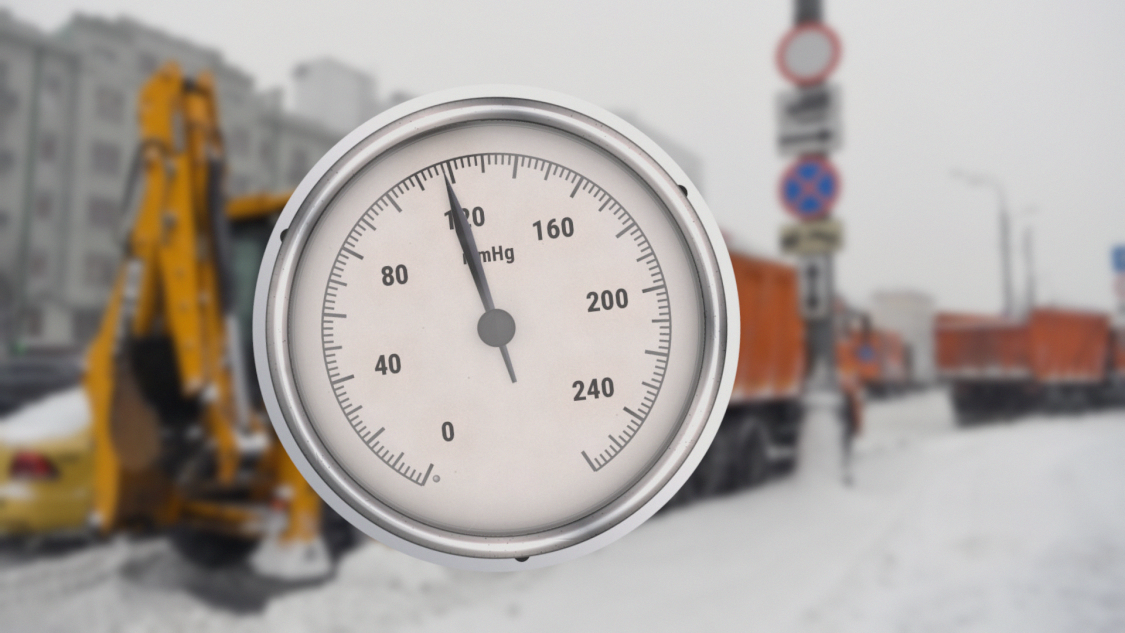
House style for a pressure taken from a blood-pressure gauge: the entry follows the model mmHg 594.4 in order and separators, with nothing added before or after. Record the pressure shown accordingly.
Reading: mmHg 118
